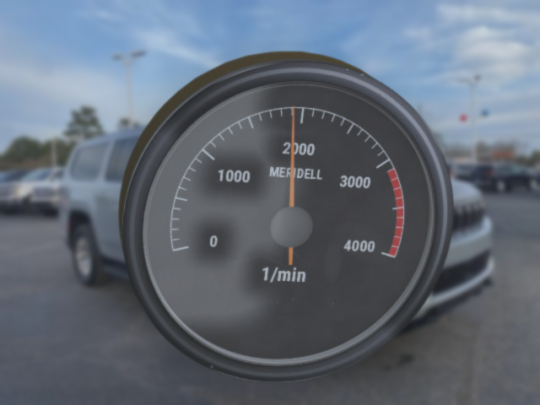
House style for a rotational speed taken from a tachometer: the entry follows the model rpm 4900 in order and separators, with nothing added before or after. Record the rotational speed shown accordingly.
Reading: rpm 1900
